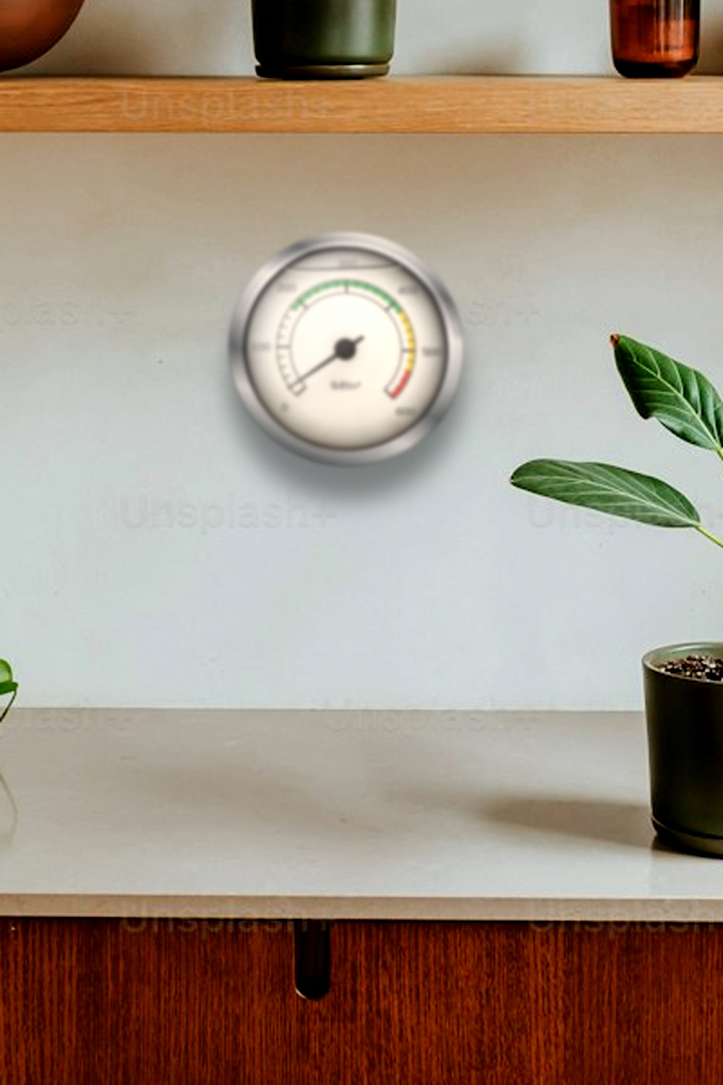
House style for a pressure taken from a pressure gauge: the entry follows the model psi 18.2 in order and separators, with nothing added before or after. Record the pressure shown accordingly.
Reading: psi 20
